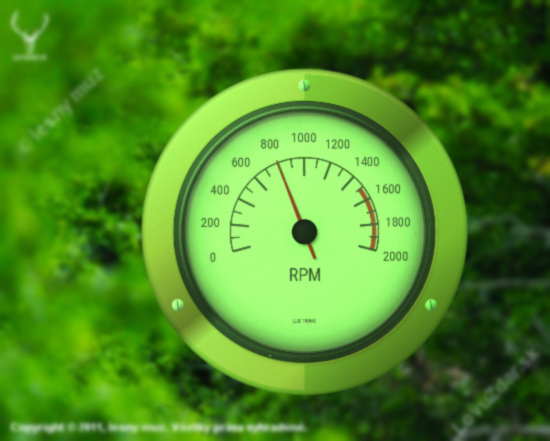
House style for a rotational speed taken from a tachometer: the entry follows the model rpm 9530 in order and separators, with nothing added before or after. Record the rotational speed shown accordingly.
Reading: rpm 800
